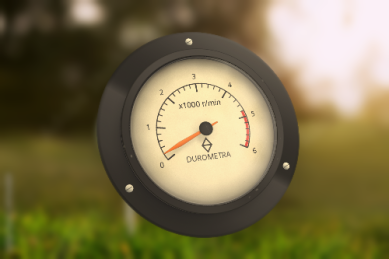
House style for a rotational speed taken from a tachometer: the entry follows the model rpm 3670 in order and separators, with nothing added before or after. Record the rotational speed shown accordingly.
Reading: rpm 200
